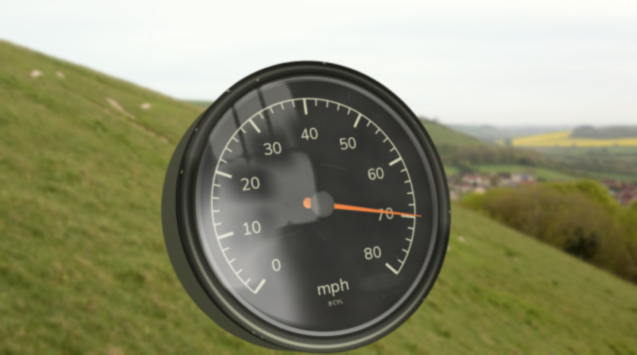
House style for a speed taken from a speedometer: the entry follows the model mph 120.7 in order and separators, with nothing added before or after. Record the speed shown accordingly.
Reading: mph 70
